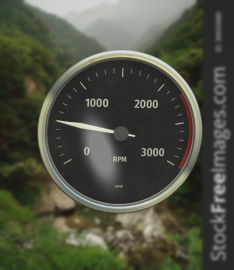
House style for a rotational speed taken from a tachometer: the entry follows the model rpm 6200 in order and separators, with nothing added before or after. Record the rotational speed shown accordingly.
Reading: rpm 500
